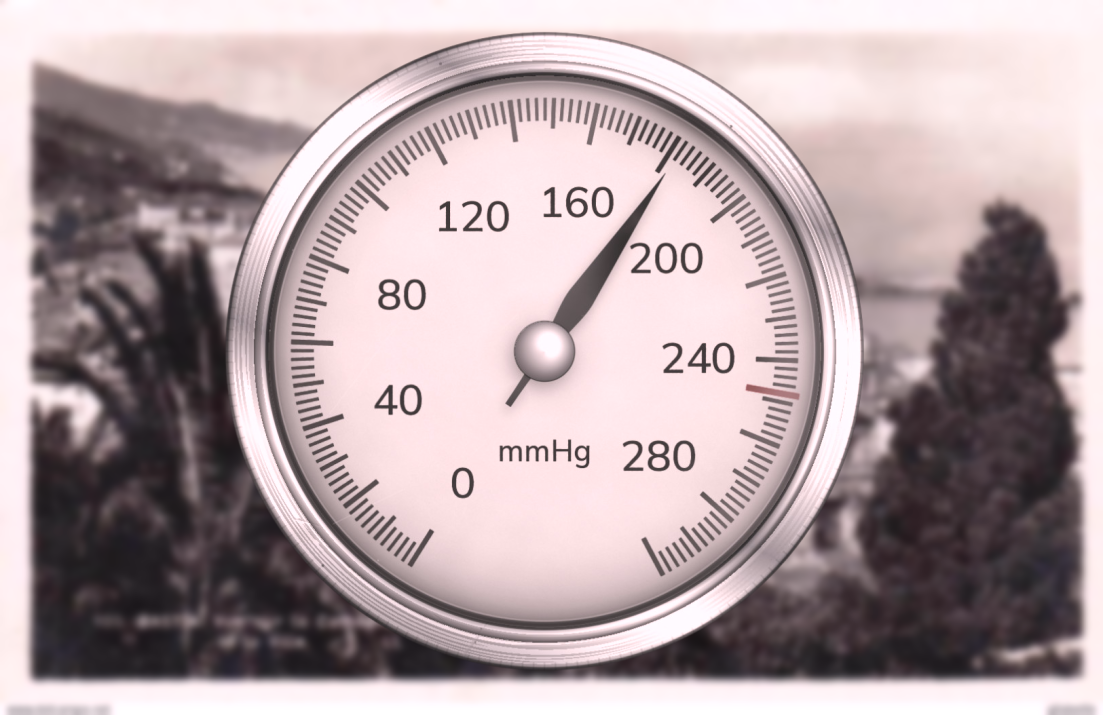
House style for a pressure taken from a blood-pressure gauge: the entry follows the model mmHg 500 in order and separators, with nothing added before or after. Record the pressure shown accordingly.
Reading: mmHg 182
